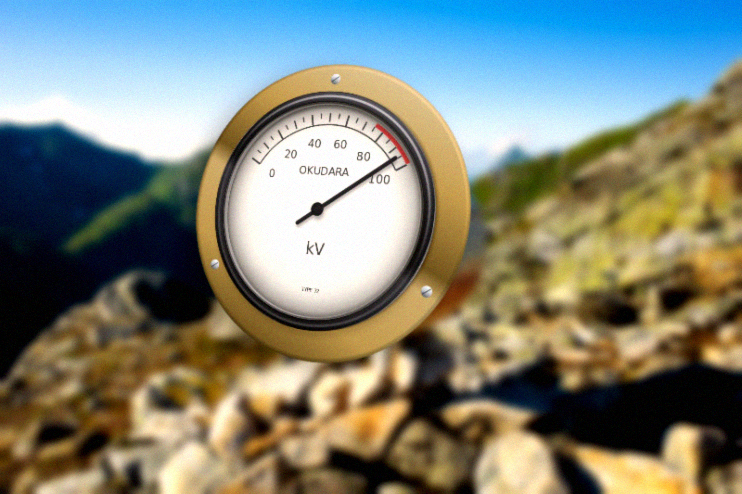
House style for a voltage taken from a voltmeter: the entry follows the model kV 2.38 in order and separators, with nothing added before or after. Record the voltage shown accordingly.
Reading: kV 95
